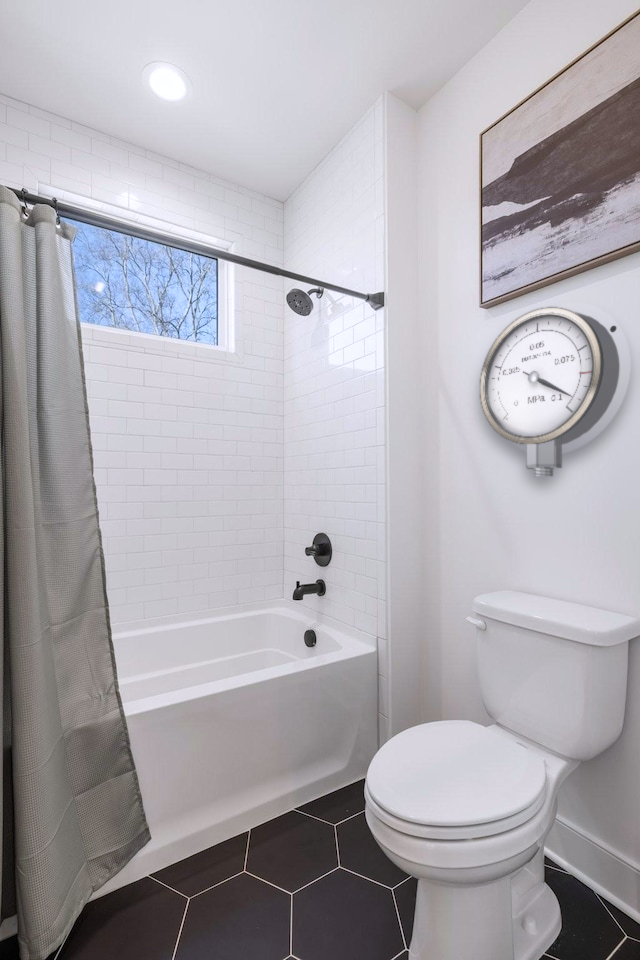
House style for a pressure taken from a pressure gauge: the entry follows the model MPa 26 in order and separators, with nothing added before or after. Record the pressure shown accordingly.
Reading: MPa 0.095
